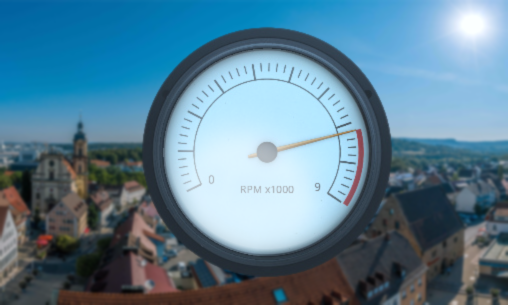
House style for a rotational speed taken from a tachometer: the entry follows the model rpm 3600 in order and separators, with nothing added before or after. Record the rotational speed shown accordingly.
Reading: rpm 7200
